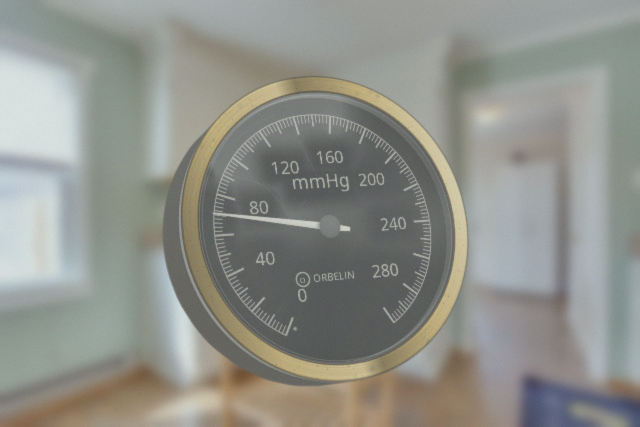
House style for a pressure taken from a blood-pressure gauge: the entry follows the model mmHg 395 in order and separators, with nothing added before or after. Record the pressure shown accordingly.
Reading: mmHg 70
